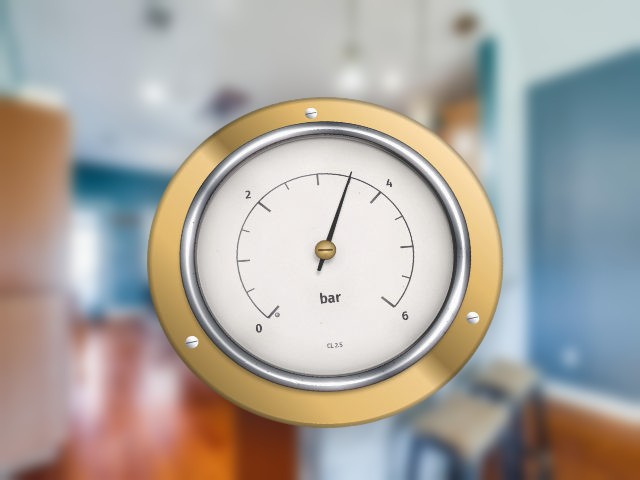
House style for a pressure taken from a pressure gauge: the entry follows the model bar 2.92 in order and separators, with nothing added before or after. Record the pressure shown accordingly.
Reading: bar 3.5
